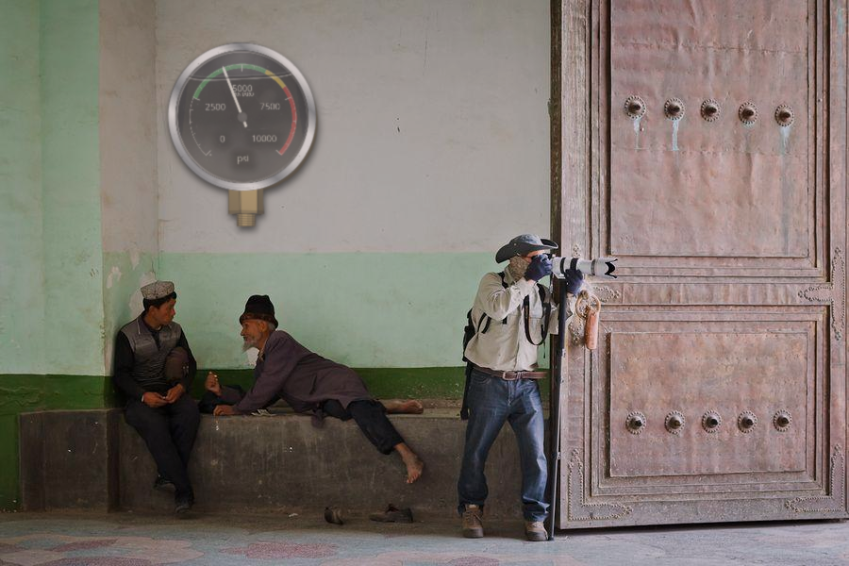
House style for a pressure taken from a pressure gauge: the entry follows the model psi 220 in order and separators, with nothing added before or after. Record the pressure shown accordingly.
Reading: psi 4250
